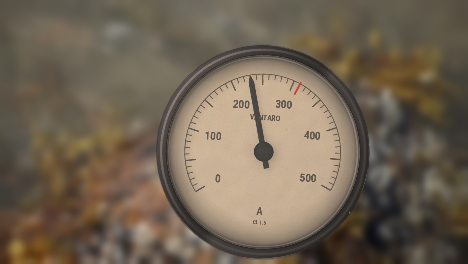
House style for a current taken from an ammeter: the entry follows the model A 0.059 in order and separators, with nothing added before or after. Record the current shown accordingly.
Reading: A 230
